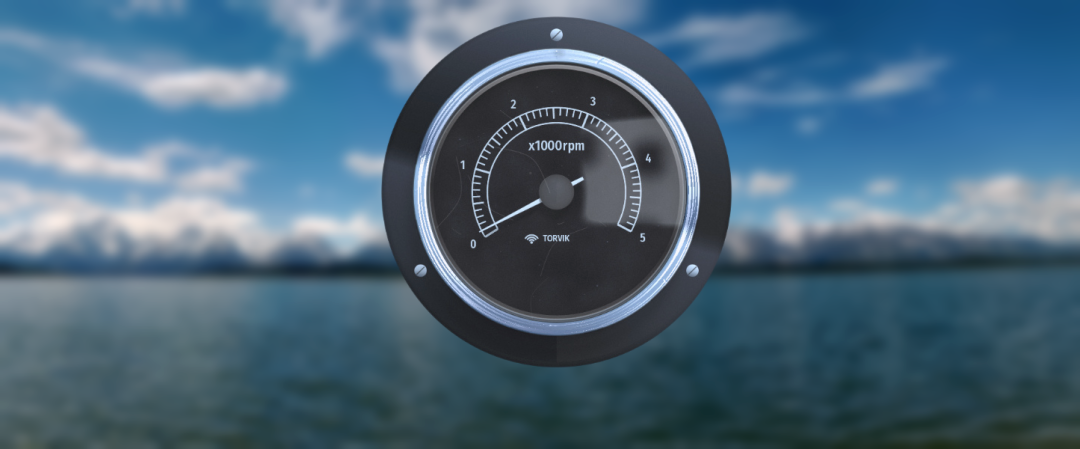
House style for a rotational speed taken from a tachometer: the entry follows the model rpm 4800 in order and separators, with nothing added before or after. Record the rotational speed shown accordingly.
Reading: rpm 100
